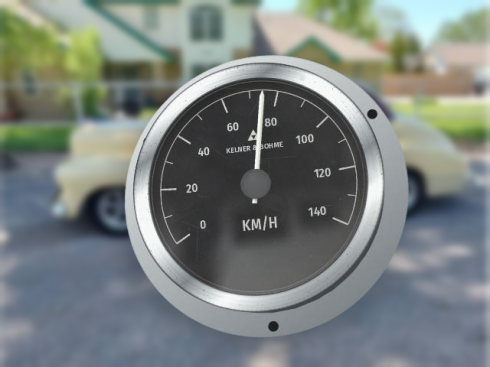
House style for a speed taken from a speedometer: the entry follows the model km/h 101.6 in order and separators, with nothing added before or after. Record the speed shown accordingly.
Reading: km/h 75
